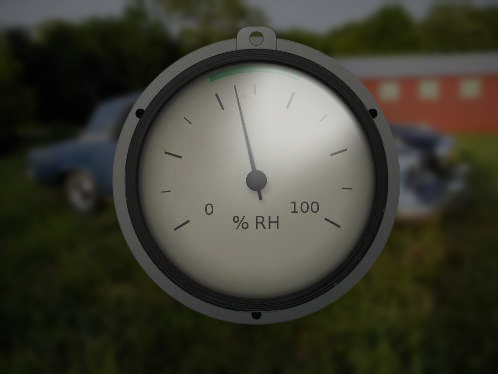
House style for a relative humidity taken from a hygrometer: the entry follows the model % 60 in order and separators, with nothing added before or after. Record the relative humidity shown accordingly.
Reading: % 45
